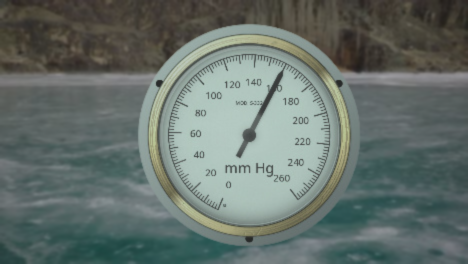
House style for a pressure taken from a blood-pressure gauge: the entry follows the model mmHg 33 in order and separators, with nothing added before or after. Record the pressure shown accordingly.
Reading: mmHg 160
